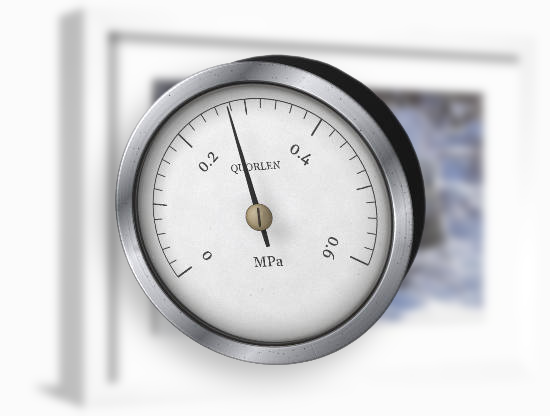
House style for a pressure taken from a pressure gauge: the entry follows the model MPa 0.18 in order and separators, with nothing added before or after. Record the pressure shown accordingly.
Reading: MPa 0.28
